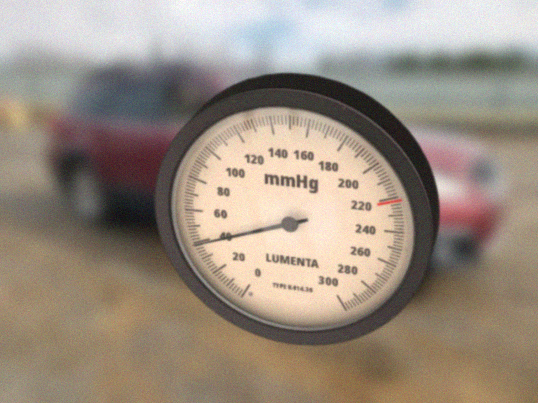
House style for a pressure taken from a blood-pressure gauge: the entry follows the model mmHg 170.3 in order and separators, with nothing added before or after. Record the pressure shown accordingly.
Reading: mmHg 40
